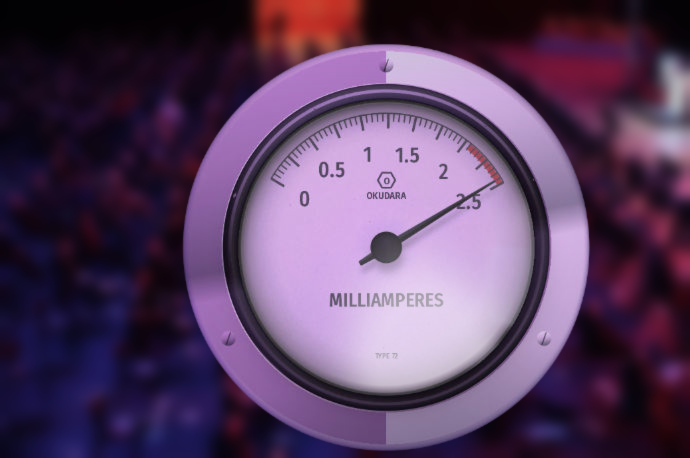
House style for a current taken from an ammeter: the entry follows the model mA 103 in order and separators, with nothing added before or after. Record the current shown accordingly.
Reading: mA 2.45
